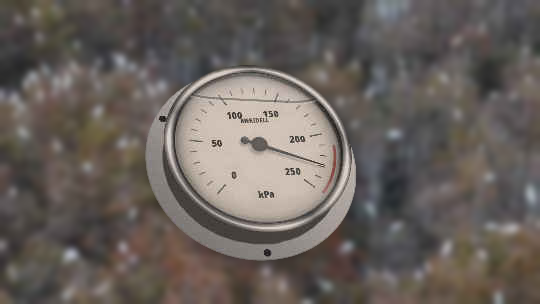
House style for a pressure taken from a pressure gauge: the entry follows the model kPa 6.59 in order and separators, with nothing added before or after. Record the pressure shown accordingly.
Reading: kPa 230
